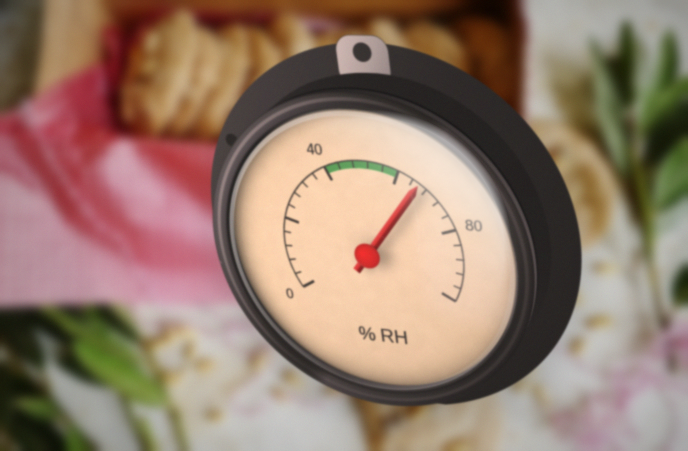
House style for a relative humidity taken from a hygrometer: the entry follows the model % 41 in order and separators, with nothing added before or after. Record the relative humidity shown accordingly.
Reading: % 66
